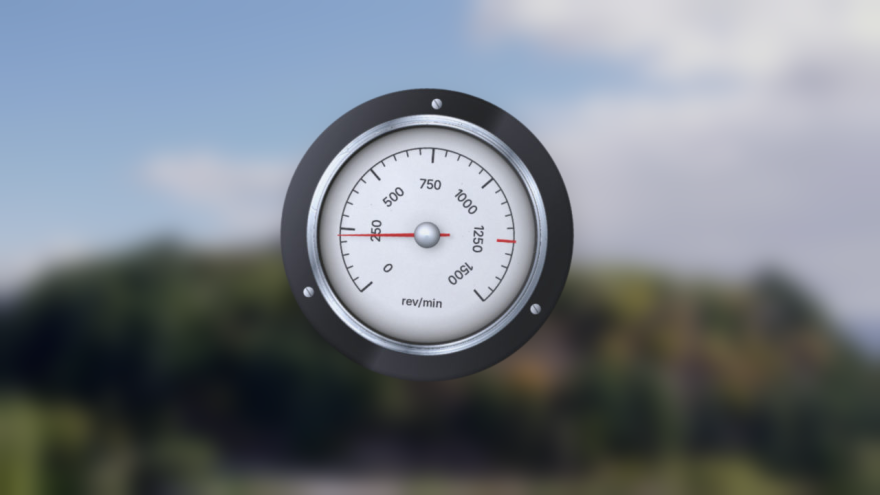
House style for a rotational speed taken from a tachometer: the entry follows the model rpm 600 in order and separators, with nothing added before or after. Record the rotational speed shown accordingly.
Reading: rpm 225
